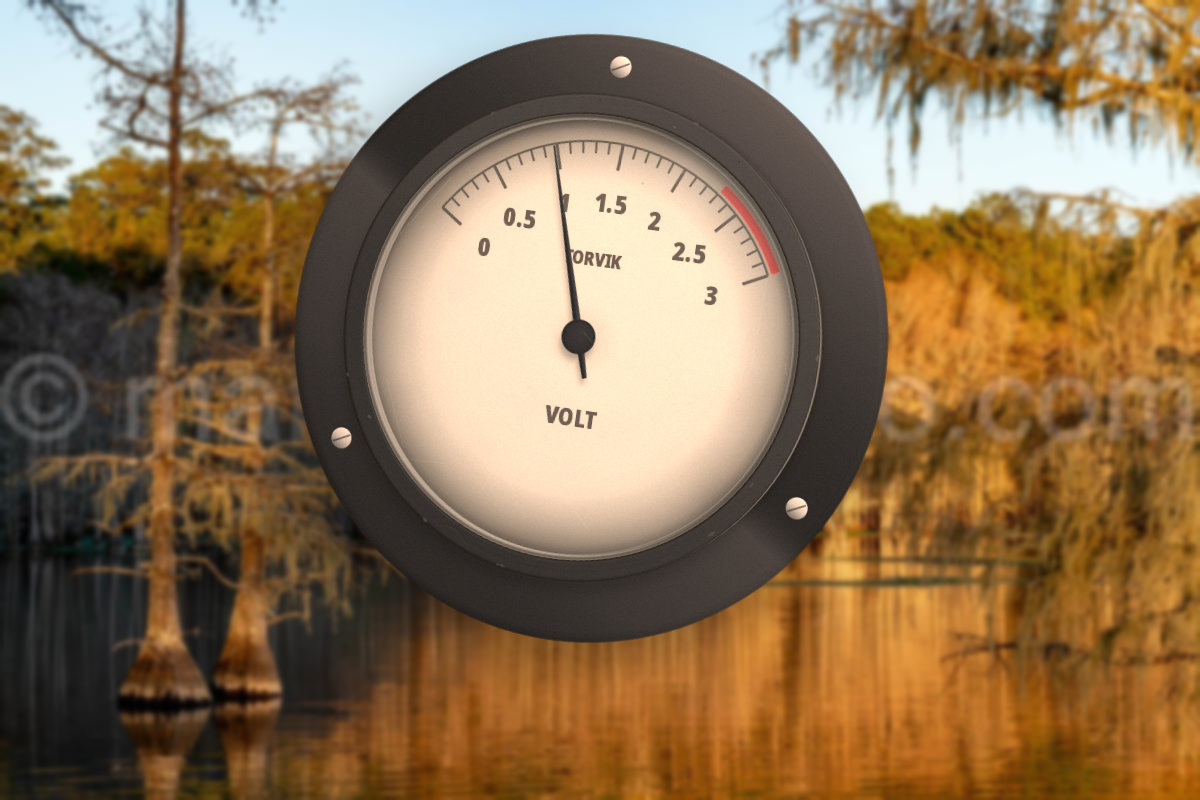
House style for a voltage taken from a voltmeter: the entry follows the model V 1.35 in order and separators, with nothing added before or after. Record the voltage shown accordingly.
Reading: V 1
